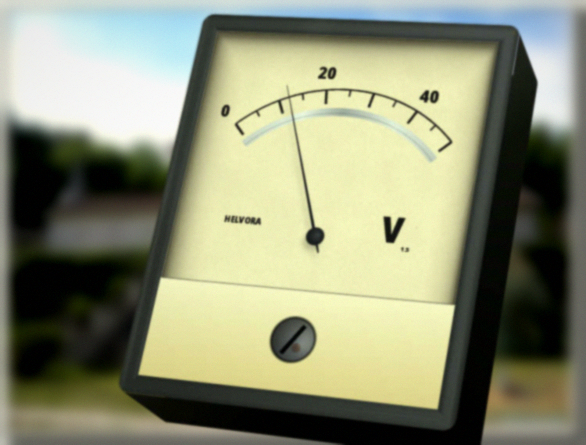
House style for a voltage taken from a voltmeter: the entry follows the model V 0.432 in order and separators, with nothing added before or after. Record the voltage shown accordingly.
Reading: V 12.5
